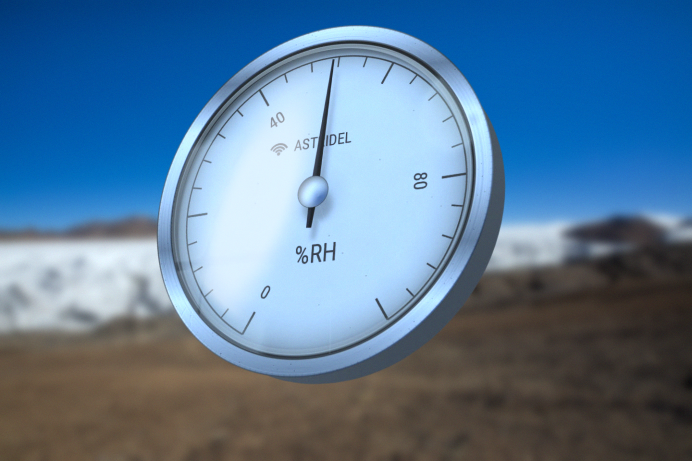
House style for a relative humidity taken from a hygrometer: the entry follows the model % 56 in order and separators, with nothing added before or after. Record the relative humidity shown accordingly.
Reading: % 52
